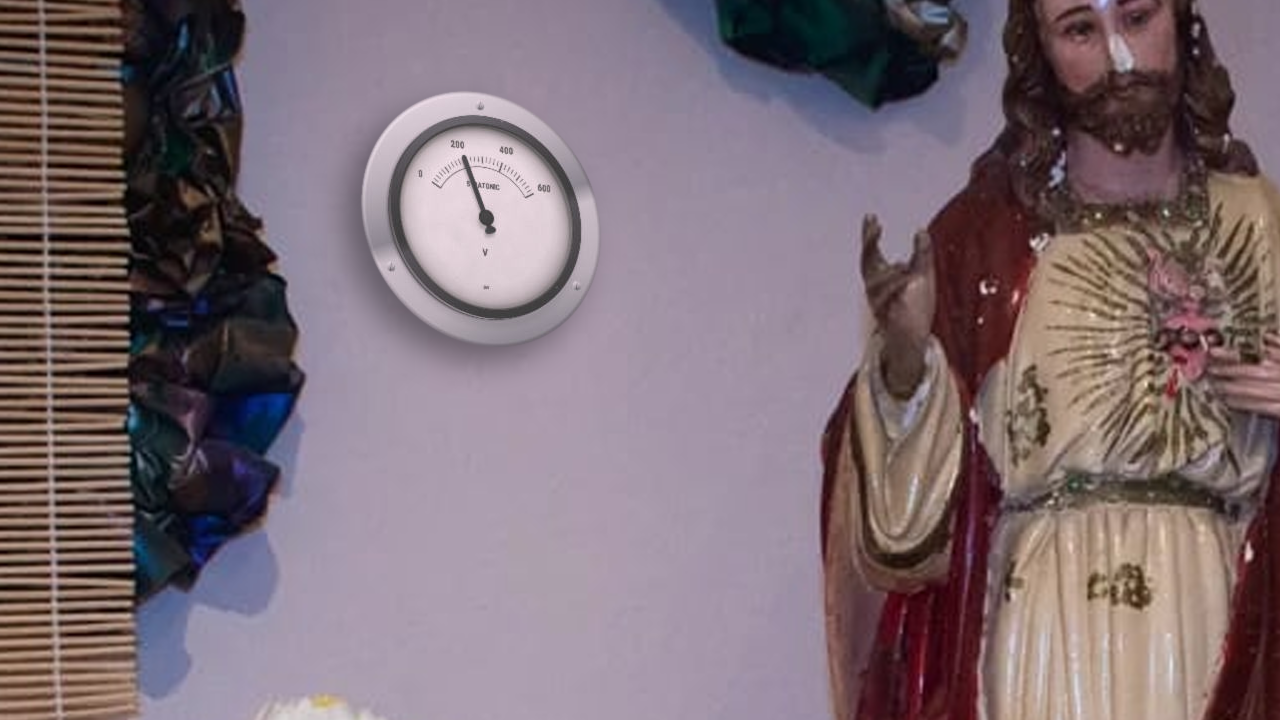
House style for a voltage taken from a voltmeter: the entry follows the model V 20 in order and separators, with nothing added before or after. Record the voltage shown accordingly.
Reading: V 200
